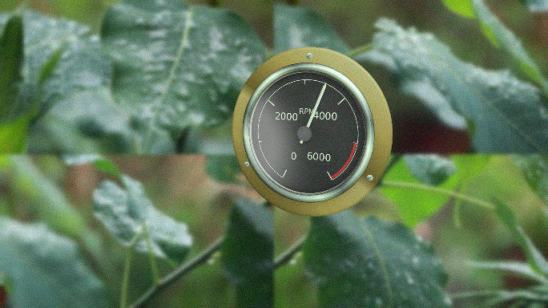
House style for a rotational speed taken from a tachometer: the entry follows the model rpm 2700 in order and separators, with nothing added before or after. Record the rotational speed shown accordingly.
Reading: rpm 3500
